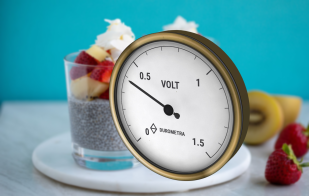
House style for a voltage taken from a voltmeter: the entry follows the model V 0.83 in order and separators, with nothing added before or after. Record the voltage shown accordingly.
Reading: V 0.4
